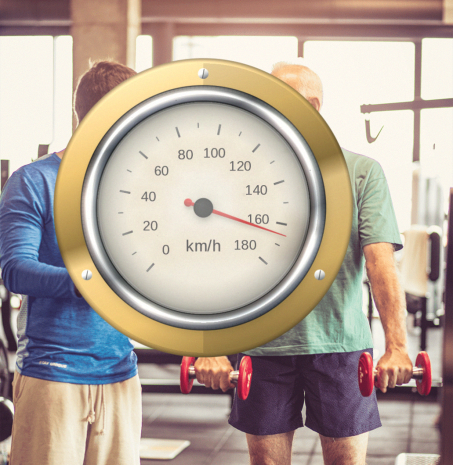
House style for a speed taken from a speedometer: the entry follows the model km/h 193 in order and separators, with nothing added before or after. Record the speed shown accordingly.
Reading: km/h 165
